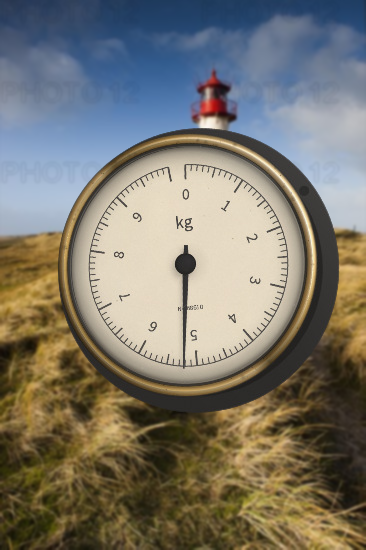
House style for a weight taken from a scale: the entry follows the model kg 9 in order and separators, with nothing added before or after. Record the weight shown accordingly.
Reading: kg 5.2
